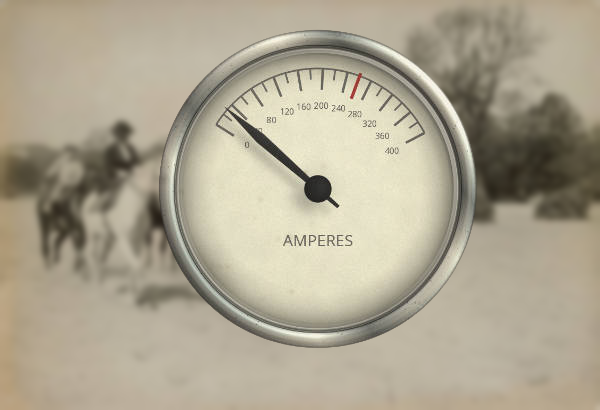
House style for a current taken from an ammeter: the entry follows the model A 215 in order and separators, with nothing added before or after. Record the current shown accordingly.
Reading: A 30
